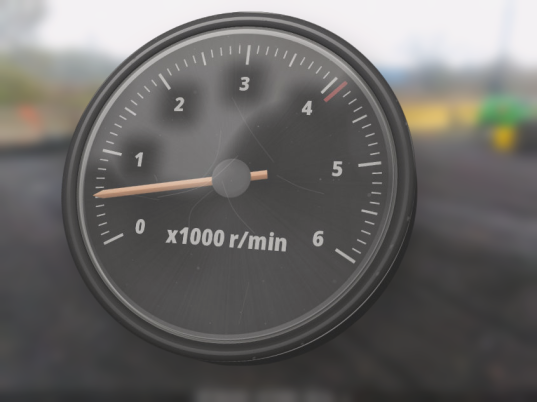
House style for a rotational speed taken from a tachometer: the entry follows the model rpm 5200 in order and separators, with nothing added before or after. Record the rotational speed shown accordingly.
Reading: rpm 500
